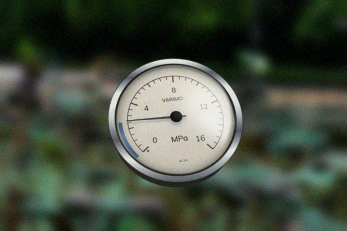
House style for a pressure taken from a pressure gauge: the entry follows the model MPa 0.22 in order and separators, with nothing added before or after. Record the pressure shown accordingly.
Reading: MPa 2.5
